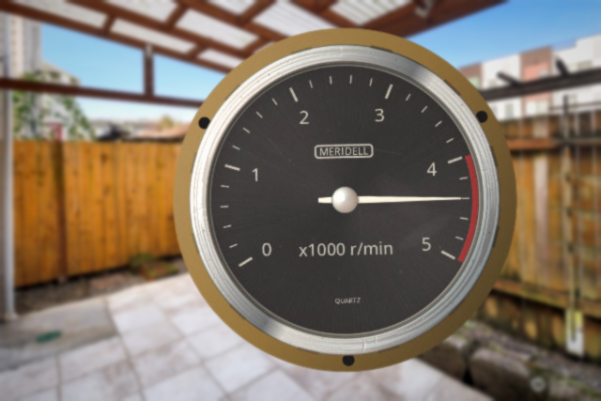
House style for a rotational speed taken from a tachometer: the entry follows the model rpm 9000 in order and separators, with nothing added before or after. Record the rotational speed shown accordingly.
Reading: rpm 4400
